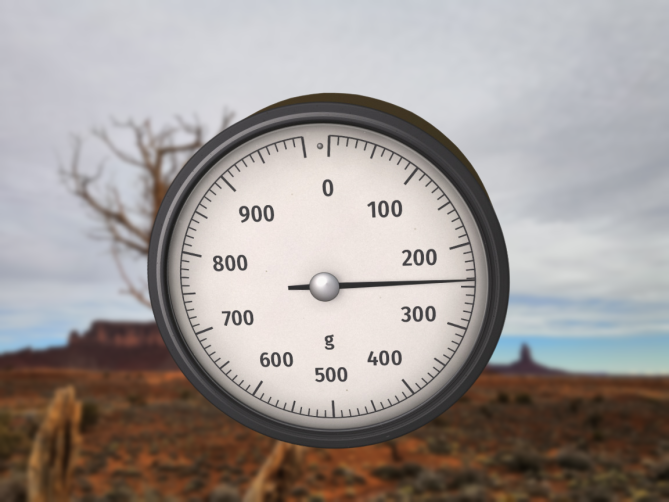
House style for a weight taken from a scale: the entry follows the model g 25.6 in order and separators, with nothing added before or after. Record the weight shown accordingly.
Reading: g 240
